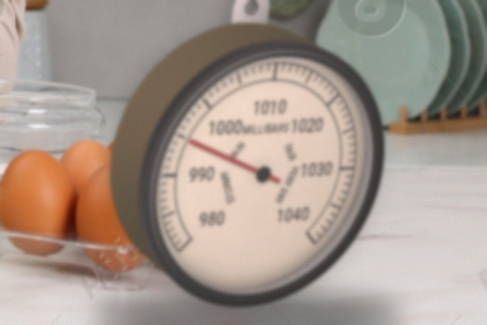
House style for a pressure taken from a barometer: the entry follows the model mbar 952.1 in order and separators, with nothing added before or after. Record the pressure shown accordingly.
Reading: mbar 995
